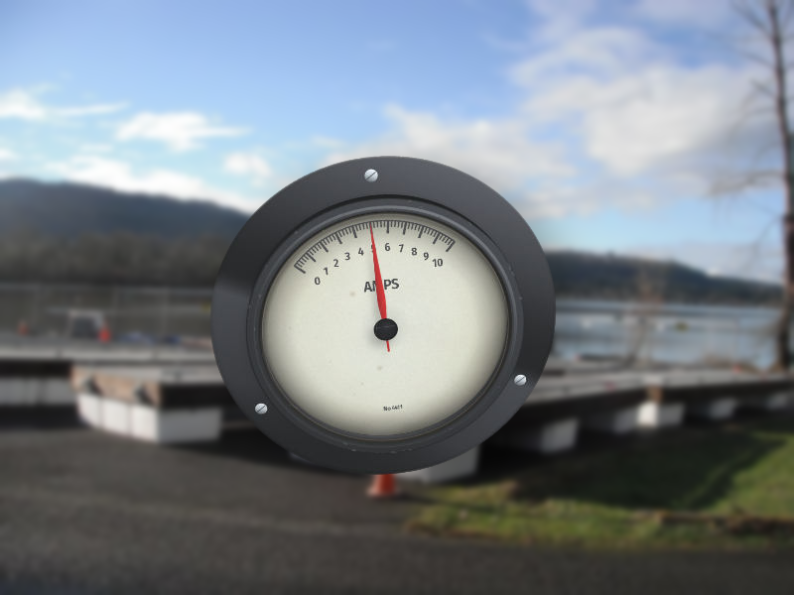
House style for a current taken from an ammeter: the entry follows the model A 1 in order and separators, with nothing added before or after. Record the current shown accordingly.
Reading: A 5
